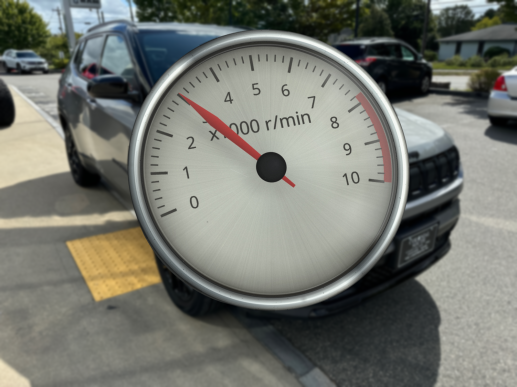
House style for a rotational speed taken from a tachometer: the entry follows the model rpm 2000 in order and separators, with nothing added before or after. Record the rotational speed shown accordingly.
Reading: rpm 3000
